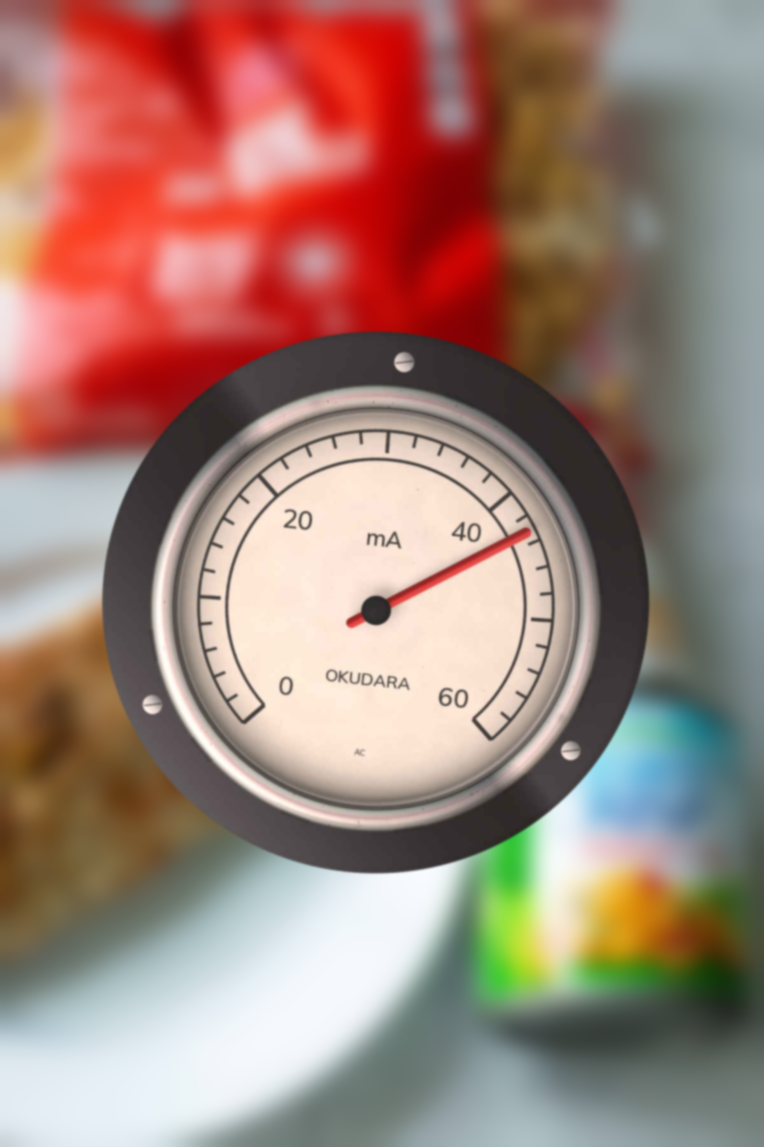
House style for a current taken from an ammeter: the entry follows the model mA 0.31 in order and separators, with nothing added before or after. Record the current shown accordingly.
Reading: mA 43
